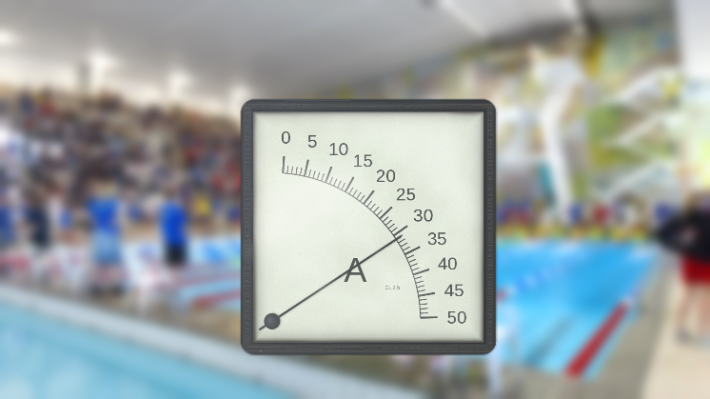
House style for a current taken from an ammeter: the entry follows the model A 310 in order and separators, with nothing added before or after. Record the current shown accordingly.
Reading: A 31
